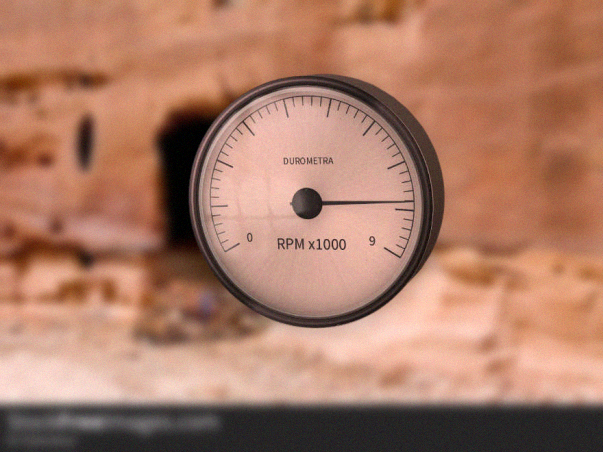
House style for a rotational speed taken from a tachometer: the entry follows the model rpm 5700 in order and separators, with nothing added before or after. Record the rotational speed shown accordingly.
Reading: rpm 7800
